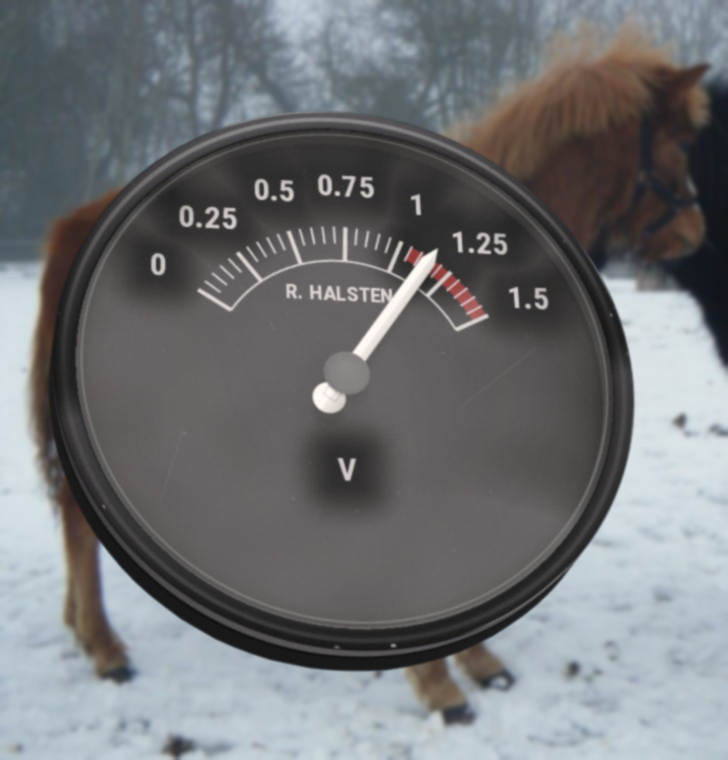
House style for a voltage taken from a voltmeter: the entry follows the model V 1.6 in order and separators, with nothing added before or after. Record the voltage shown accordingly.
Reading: V 1.15
